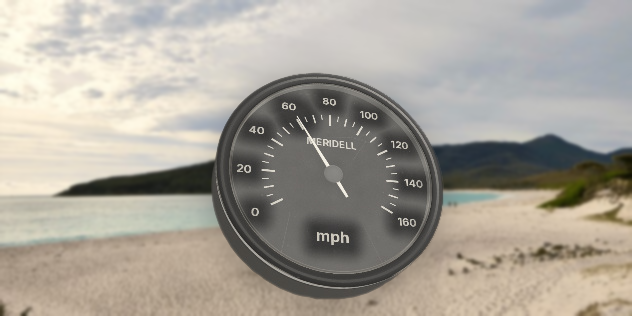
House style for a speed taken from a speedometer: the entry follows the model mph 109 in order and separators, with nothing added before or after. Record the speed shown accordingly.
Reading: mph 60
